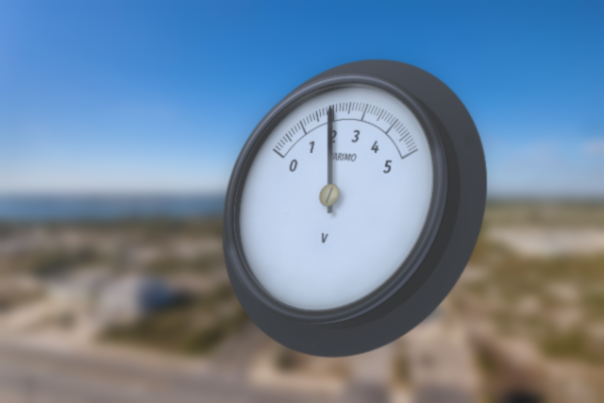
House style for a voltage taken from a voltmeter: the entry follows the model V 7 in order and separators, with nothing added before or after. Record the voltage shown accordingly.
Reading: V 2
